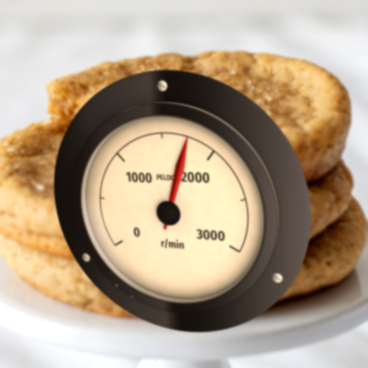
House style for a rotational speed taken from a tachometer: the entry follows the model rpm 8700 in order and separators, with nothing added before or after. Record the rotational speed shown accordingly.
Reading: rpm 1750
